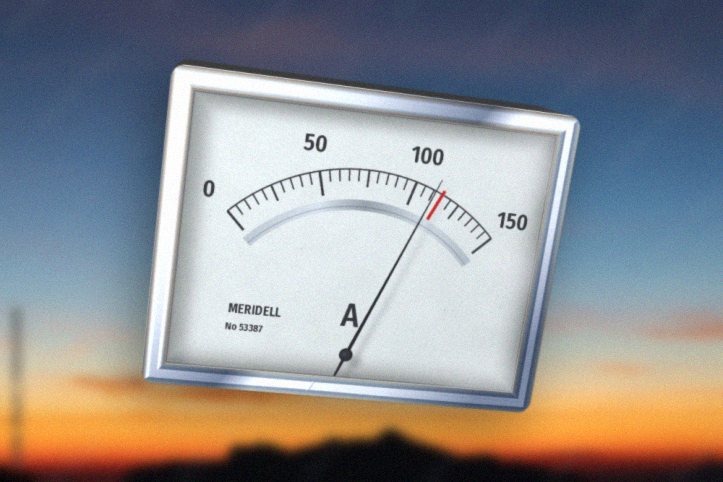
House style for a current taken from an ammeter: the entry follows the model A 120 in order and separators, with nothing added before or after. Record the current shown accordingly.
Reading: A 110
